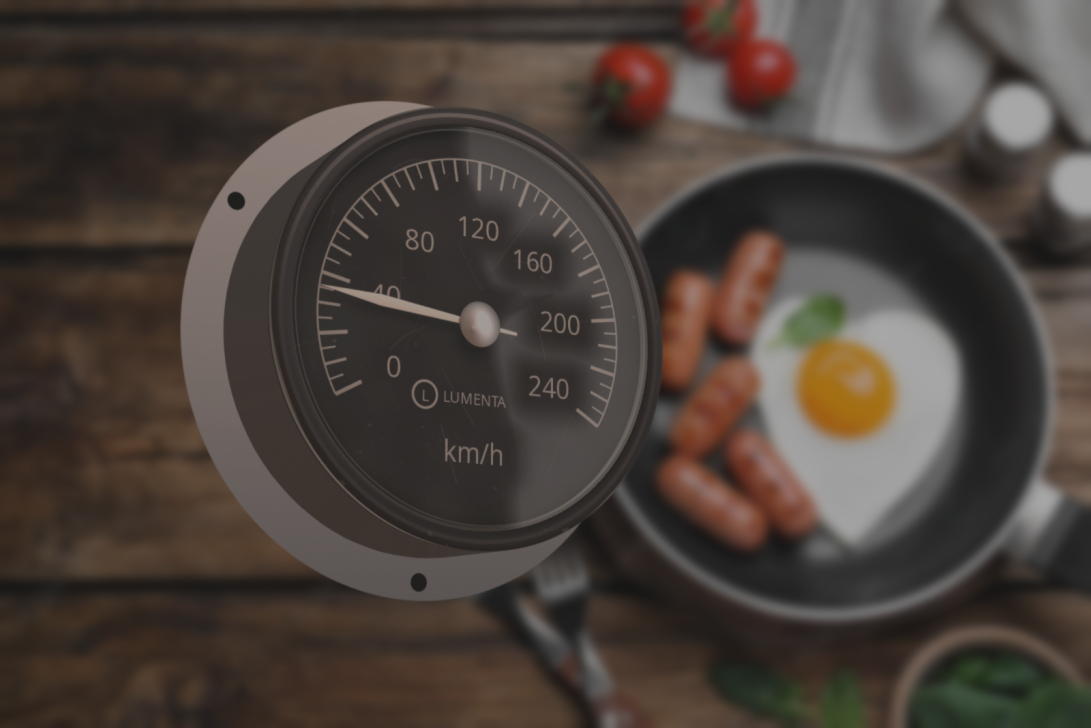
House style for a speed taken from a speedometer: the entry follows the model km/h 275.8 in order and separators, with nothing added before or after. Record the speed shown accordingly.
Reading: km/h 35
